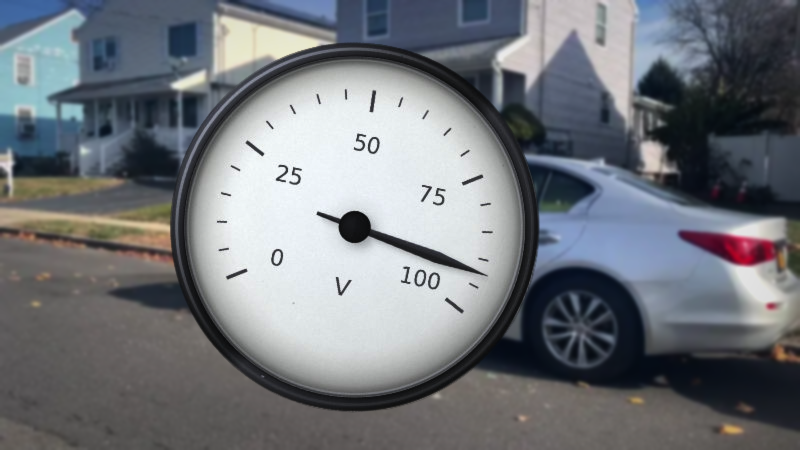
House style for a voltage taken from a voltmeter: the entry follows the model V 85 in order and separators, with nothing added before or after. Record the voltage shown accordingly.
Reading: V 92.5
